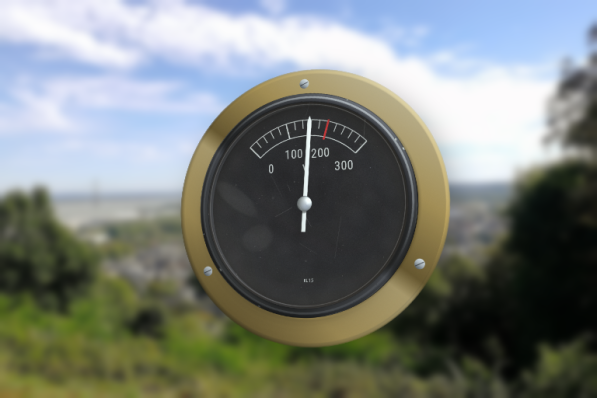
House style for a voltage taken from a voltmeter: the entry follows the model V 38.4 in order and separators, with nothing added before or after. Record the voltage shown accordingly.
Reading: V 160
